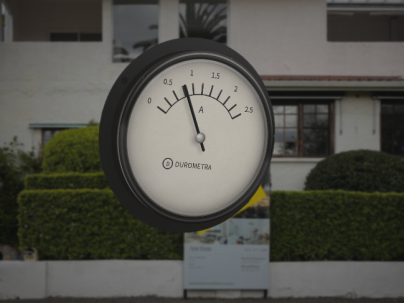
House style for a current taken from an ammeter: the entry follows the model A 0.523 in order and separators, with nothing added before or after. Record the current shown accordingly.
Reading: A 0.75
